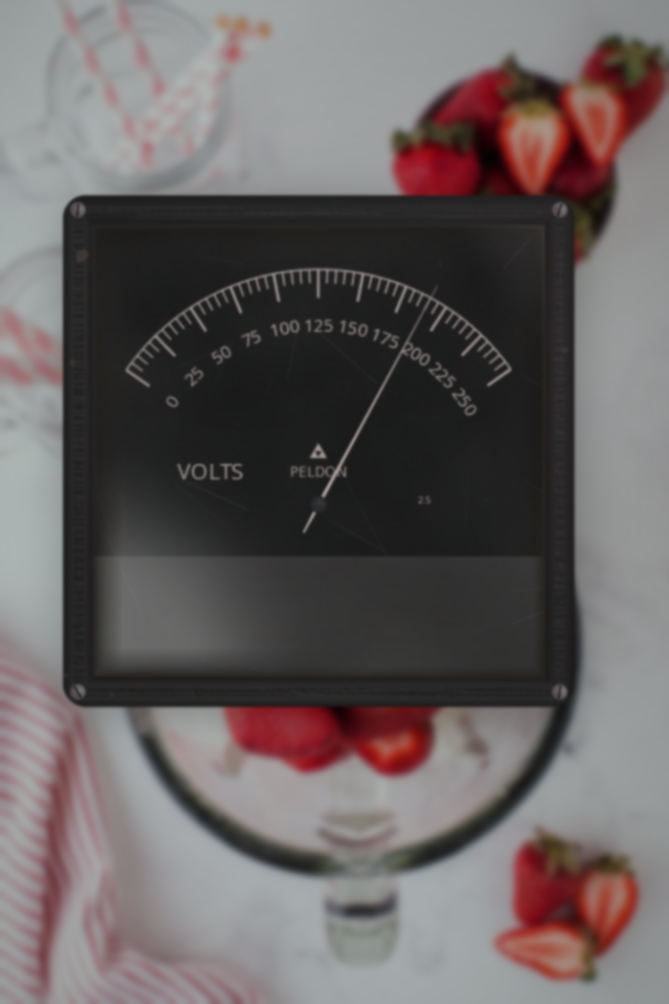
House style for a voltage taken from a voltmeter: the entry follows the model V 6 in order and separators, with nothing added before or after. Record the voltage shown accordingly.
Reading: V 190
